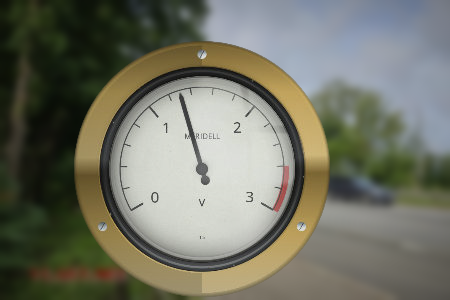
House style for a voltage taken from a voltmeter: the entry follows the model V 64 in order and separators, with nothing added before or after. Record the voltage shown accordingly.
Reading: V 1.3
